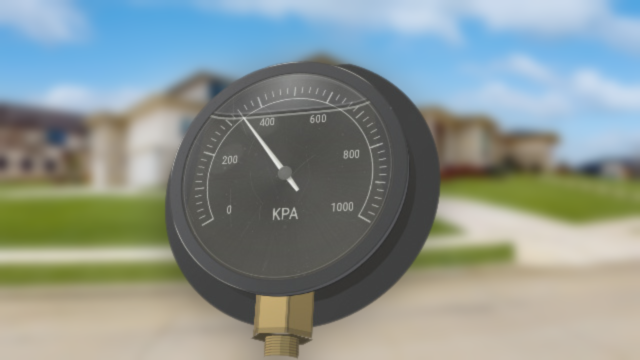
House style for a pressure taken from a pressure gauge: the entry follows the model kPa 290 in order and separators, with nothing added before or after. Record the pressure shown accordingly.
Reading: kPa 340
